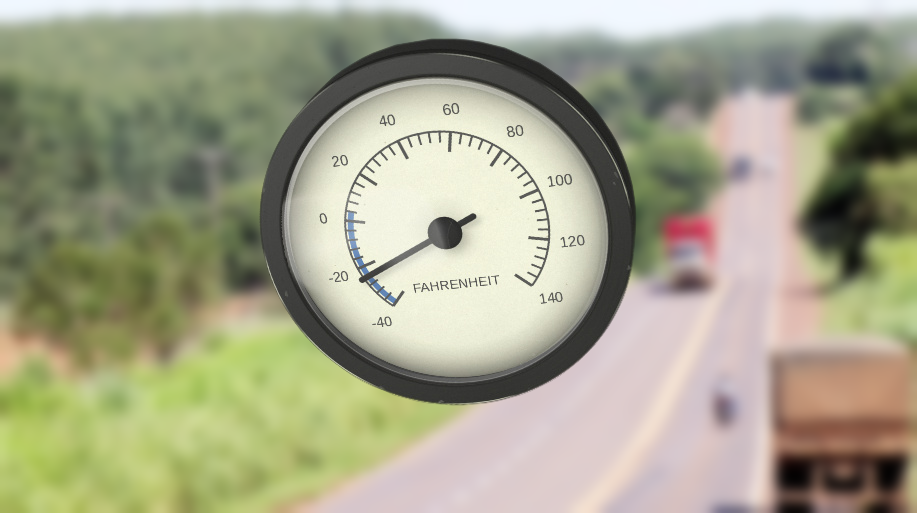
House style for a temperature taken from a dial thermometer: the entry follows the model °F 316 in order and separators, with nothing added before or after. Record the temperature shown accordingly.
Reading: °F -24
